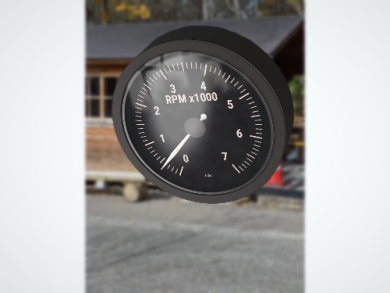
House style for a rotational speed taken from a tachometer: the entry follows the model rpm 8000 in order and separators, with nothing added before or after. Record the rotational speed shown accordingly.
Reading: rpm 400
